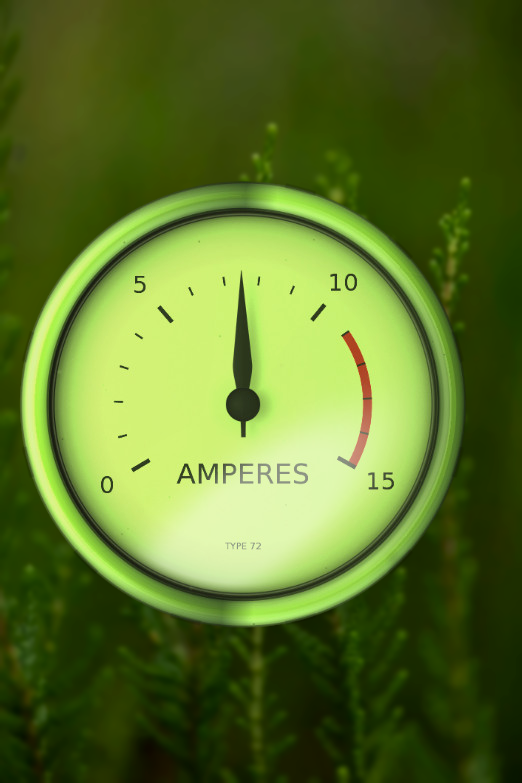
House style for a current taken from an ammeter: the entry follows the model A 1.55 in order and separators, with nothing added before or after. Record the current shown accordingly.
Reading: A 7.5
